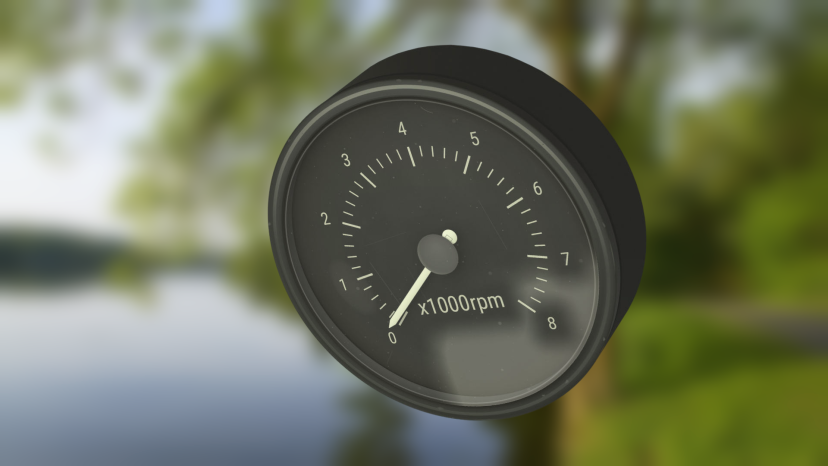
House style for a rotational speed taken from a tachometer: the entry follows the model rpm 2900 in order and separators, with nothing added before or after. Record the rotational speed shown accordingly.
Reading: rpm 100
